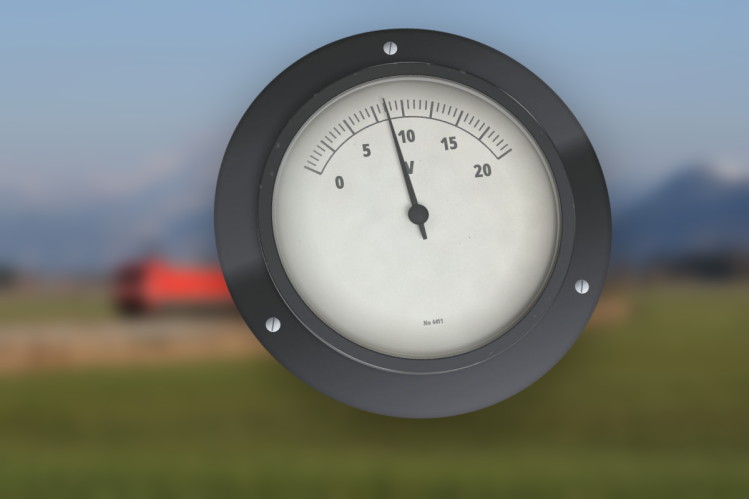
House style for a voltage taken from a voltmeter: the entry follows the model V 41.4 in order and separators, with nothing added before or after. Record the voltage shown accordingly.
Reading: V 8.5
